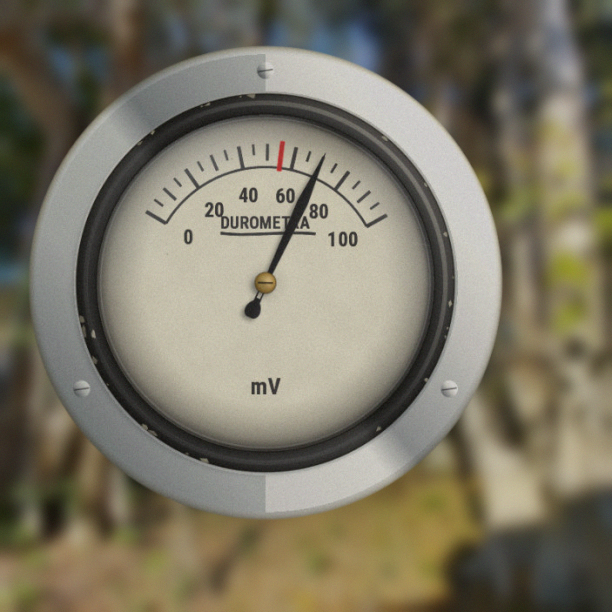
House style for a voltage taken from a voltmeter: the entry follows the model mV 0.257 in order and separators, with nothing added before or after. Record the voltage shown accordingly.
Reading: mV 70
